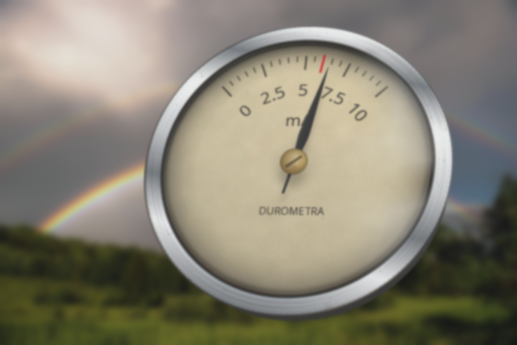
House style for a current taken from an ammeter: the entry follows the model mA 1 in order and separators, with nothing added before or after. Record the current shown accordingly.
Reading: mA 6.5
